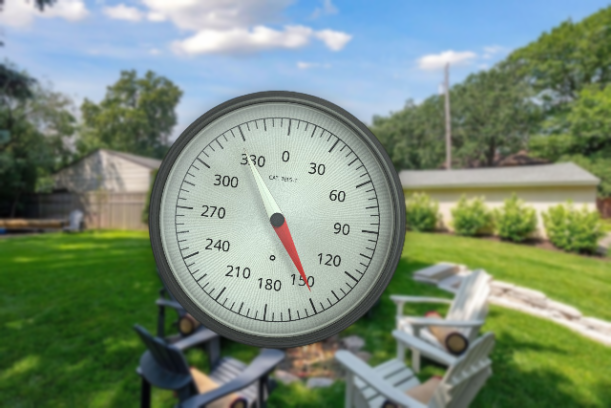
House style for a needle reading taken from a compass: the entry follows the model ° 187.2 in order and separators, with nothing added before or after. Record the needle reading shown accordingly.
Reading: ° 147.5
